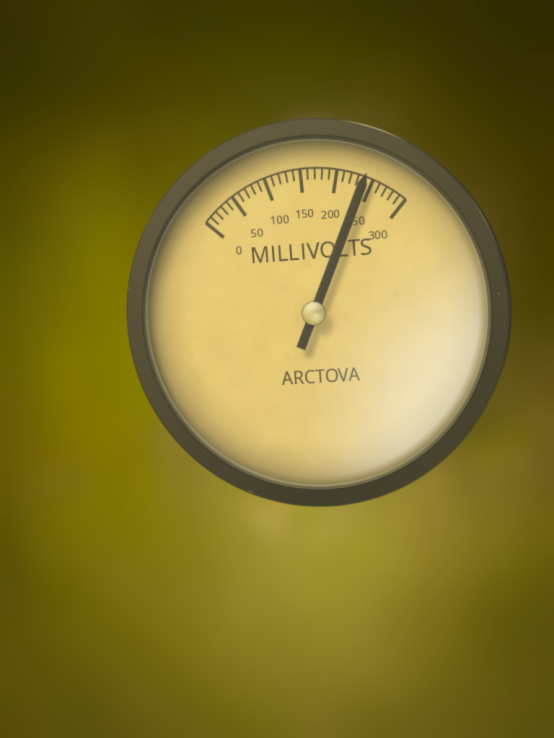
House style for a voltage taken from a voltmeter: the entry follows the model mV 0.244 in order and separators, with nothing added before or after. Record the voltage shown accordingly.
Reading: mV 240
